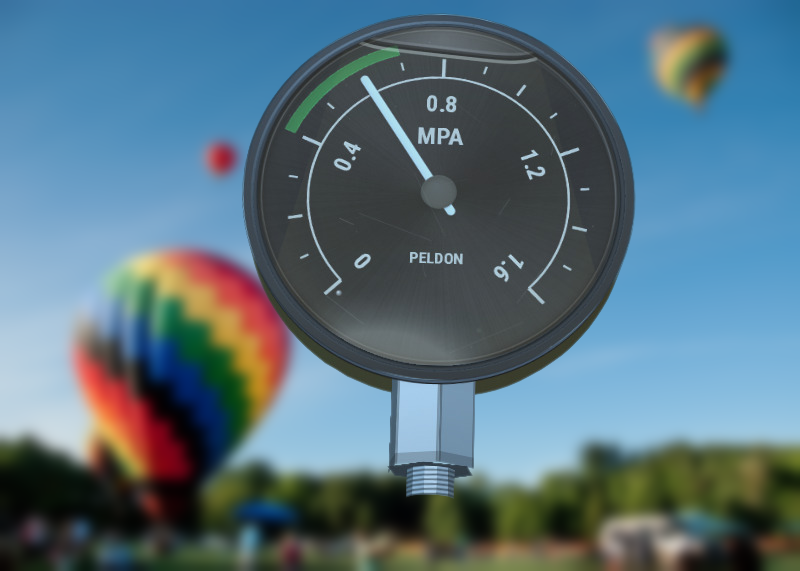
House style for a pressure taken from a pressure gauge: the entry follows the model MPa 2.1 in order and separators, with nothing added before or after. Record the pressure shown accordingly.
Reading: MPa 0.6
